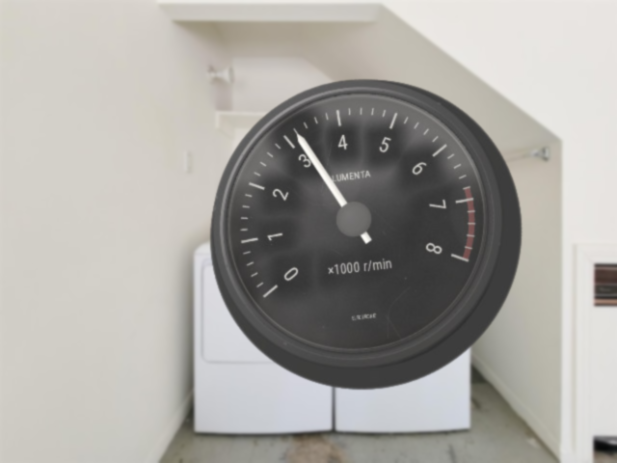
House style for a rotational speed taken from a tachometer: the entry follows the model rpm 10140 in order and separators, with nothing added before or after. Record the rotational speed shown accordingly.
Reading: rpm 3200
